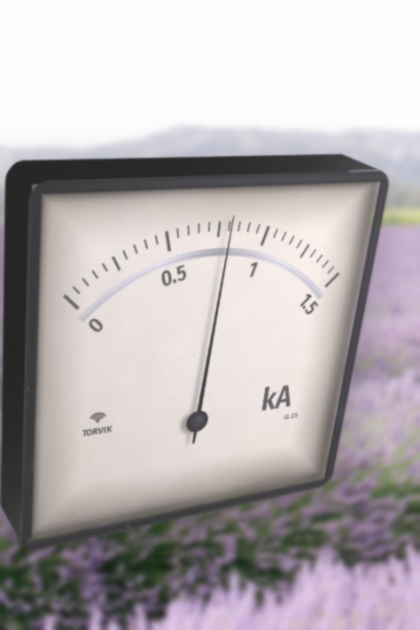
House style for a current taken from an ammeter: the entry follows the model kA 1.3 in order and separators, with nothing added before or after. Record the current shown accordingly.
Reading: kA 0.8
